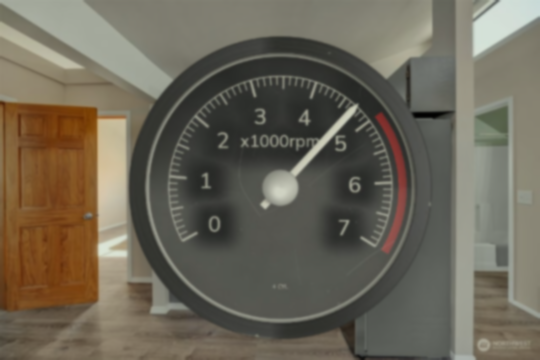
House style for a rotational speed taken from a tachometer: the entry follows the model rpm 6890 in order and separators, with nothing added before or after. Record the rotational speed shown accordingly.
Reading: rpm 4700
